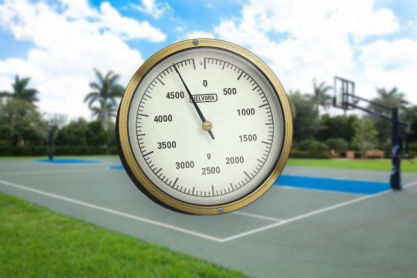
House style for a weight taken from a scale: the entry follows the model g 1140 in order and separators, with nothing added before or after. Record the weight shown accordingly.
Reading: g 4750
